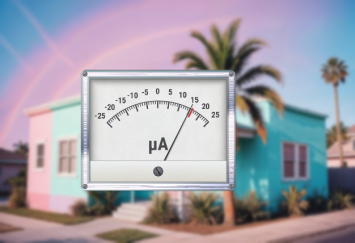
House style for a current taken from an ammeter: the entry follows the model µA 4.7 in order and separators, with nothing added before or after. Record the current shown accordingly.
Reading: µA 15
